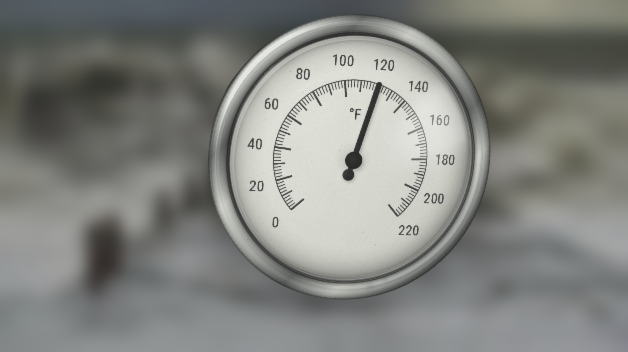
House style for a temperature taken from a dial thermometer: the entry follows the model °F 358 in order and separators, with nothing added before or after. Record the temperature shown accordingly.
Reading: °F 120
